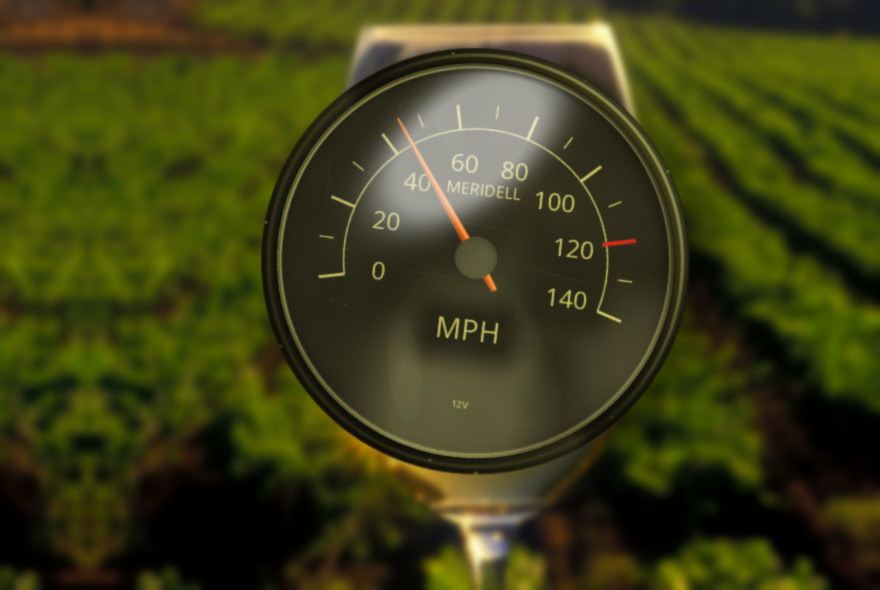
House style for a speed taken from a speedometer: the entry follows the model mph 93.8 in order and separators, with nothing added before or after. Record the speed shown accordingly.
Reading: mph 45
